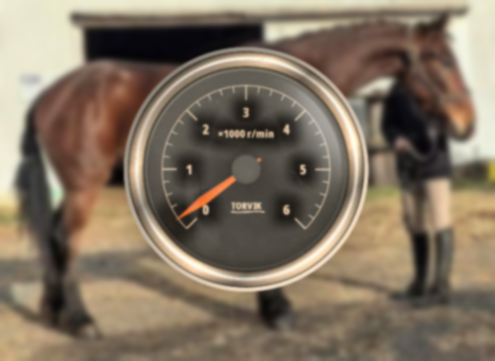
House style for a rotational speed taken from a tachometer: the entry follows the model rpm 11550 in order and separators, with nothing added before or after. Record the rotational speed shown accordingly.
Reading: rpm 200
